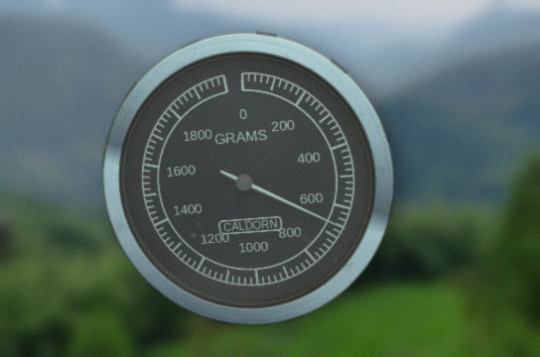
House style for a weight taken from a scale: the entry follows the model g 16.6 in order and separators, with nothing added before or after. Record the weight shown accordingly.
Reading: g 660
